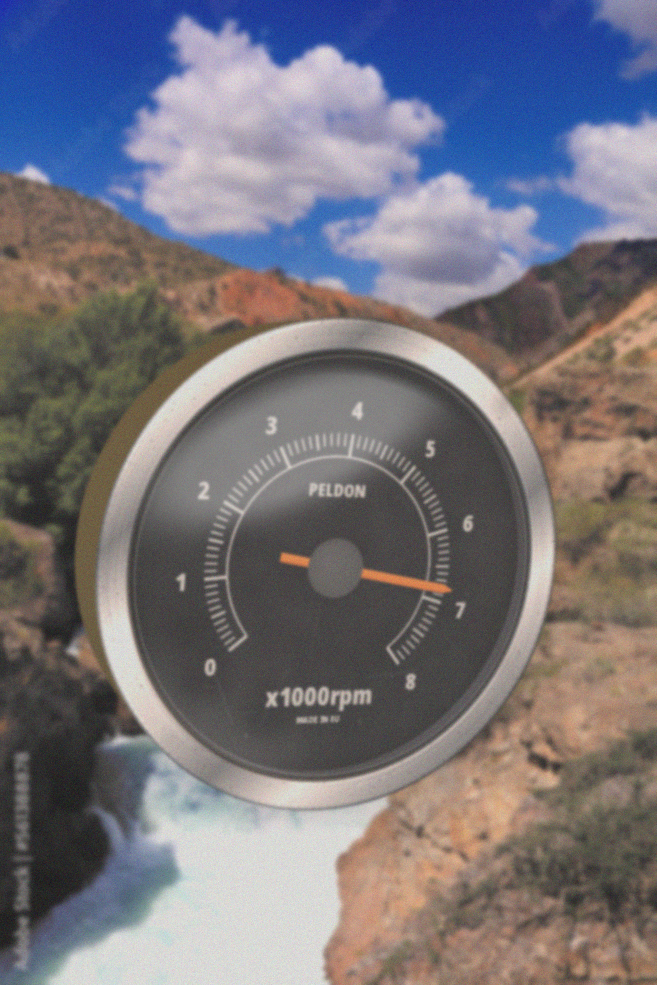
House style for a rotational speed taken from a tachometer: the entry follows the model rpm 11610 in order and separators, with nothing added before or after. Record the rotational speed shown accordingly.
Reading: rpm 6800
